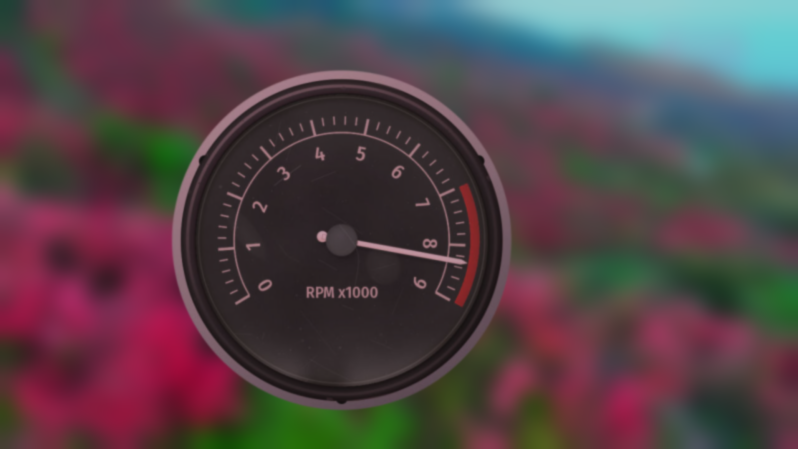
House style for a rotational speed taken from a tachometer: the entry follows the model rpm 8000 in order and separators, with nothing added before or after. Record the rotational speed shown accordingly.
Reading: rpm 8300
